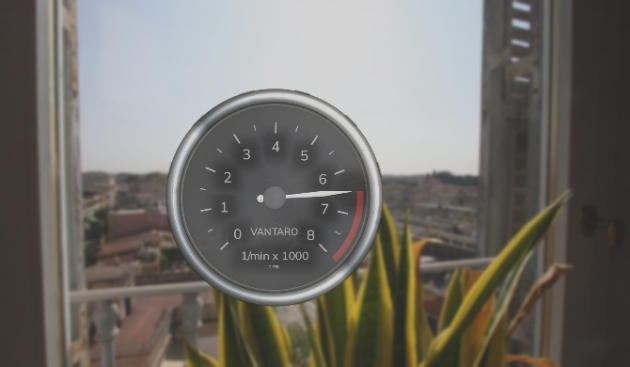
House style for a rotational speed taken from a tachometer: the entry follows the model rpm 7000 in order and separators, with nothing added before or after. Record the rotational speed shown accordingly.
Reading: rpm 6500
